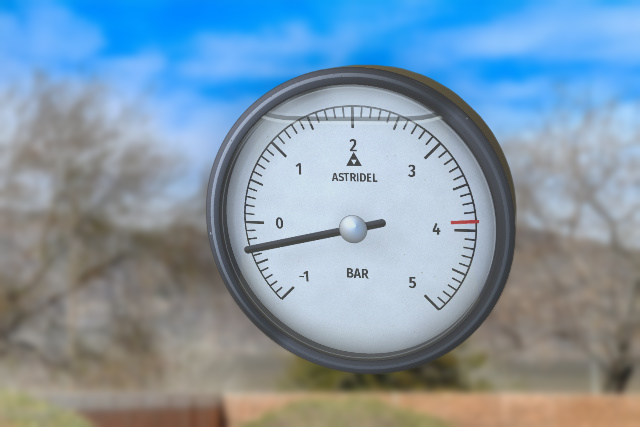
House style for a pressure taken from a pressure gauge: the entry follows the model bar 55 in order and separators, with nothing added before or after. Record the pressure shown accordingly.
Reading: bar -0.3
